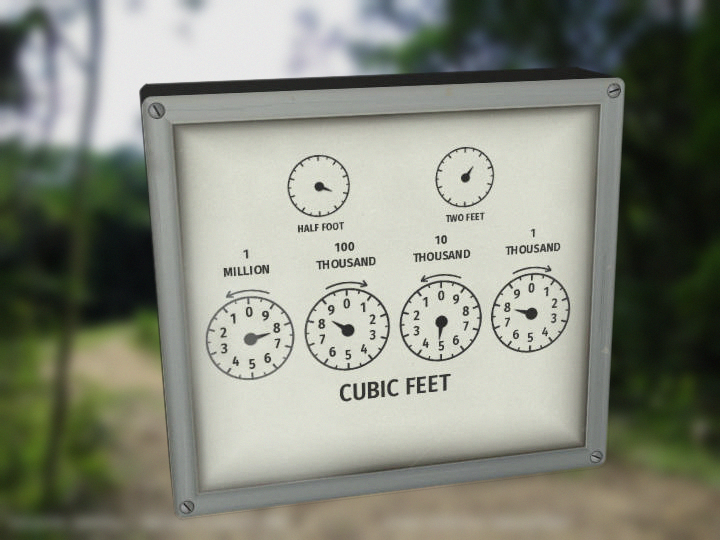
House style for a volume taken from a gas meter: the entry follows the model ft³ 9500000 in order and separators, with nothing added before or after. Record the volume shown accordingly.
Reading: ft³ 784800
